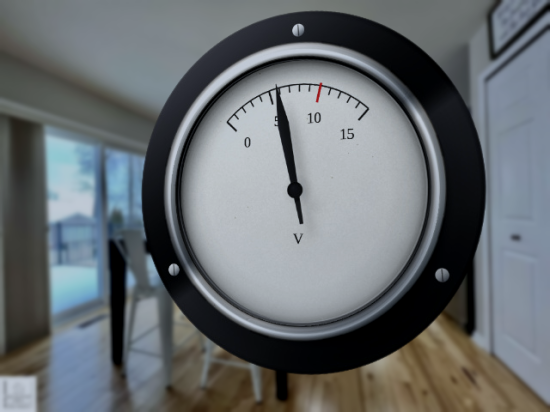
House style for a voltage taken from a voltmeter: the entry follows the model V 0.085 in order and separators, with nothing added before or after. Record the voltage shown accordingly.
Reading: V 6
